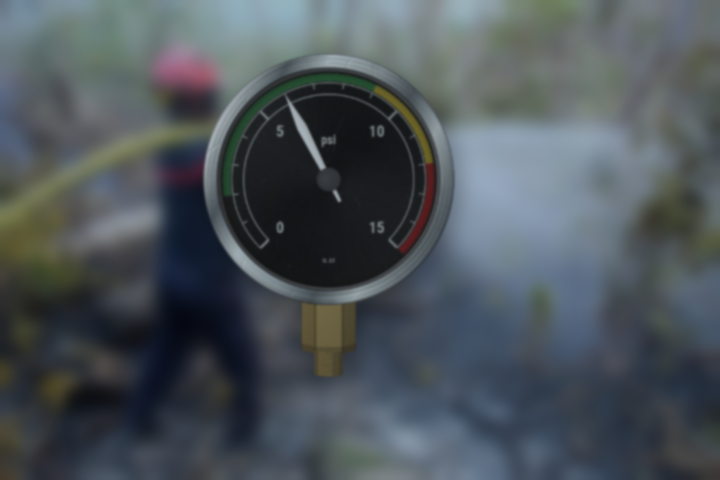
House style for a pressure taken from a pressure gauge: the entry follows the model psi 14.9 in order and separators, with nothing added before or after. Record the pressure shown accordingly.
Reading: psi 6
